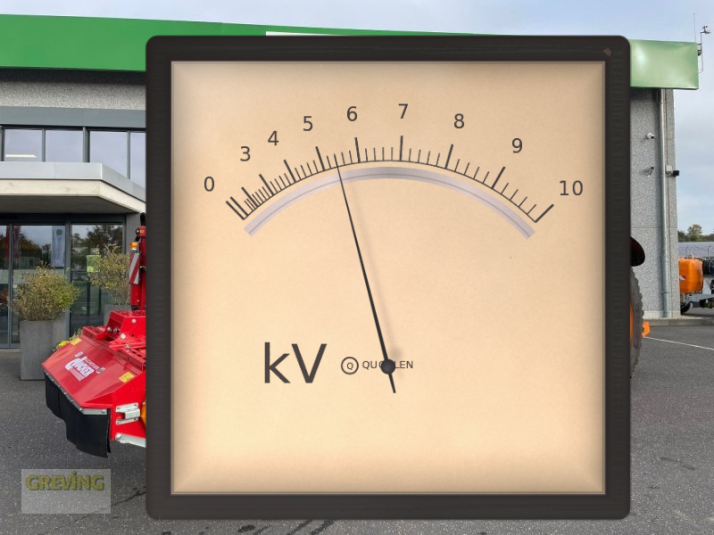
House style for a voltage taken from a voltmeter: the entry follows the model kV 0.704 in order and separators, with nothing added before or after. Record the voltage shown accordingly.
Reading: kV 5.4
